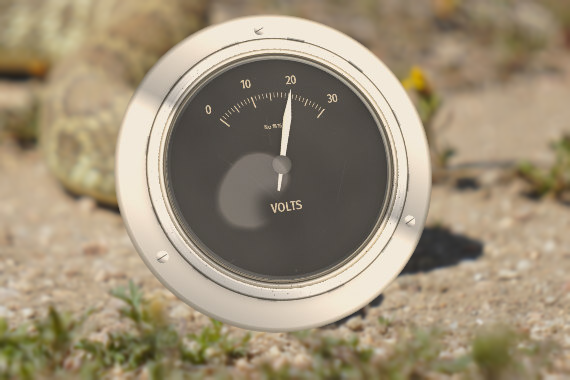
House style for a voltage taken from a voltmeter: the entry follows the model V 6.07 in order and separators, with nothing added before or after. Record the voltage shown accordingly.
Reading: V 20
